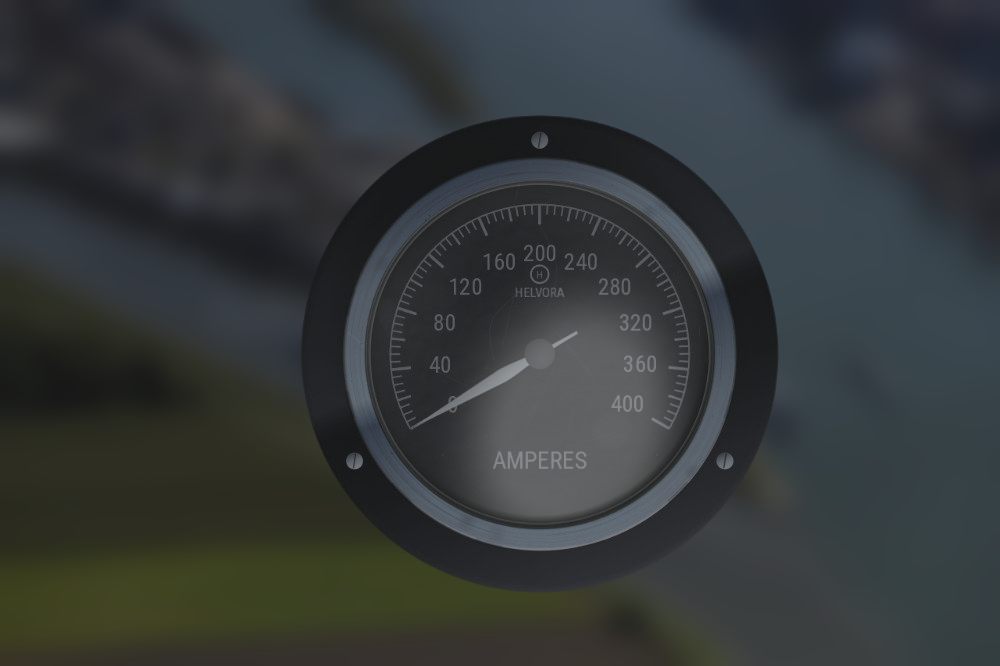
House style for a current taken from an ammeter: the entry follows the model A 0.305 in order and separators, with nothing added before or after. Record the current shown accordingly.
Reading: A 0
